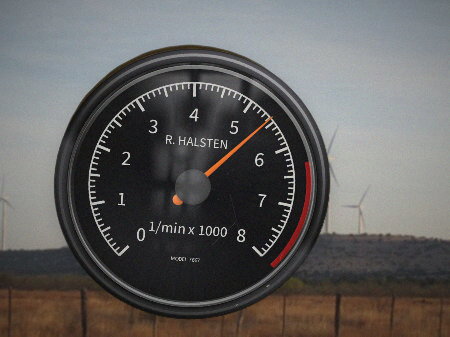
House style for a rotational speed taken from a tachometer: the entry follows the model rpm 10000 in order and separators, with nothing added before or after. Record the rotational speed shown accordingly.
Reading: rpm 5400
